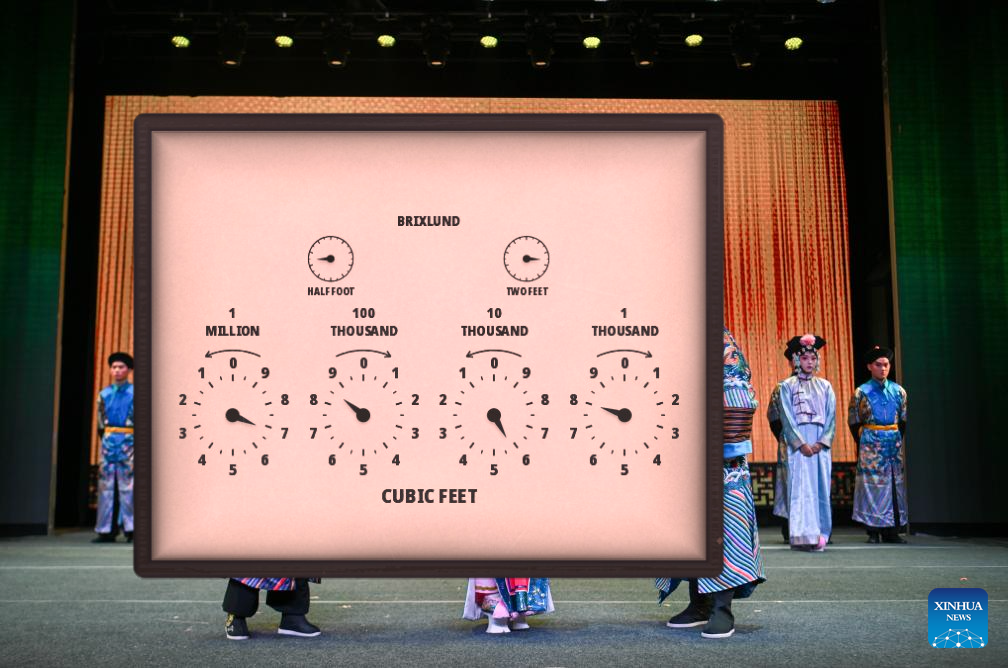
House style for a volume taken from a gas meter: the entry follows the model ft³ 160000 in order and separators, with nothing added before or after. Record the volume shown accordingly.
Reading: ft³ 685800
